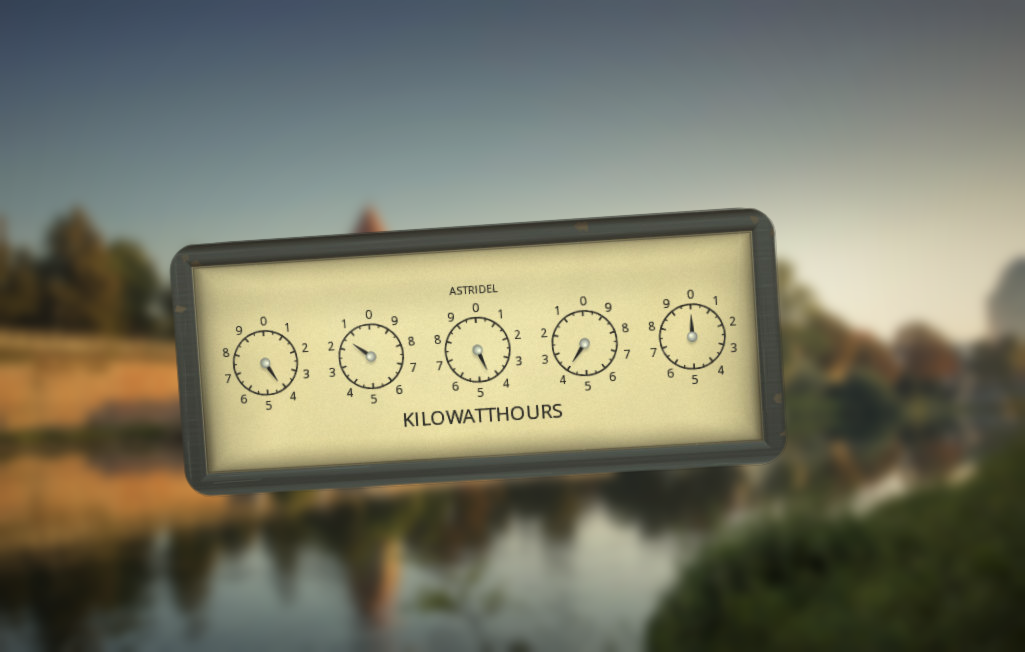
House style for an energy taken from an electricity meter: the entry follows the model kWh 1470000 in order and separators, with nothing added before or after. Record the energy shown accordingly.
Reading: kWh 41440
